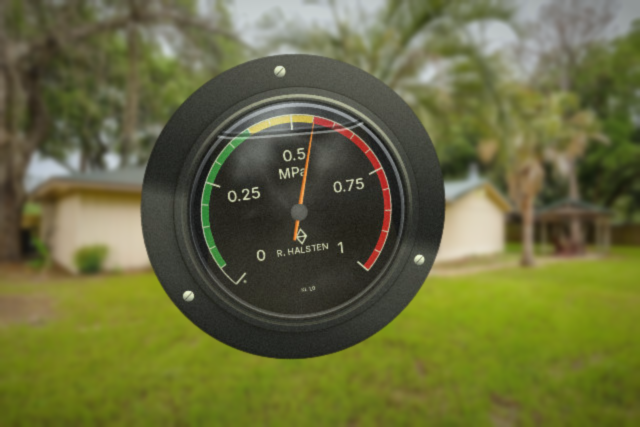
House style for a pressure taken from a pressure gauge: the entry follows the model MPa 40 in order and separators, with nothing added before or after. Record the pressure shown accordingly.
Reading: MPa 0.55
